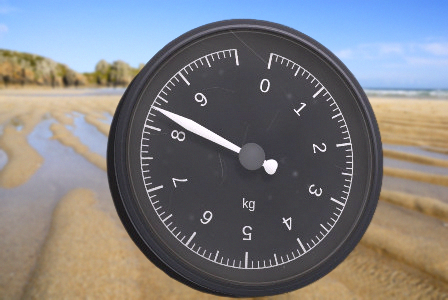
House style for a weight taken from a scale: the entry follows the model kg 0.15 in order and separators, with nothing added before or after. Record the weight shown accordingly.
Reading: kg 8.3
